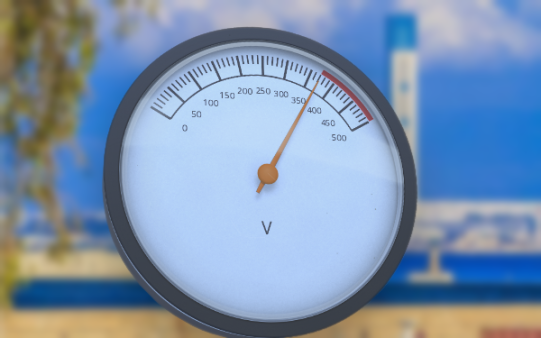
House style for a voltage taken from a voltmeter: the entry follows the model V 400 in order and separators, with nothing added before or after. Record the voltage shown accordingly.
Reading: V 370
